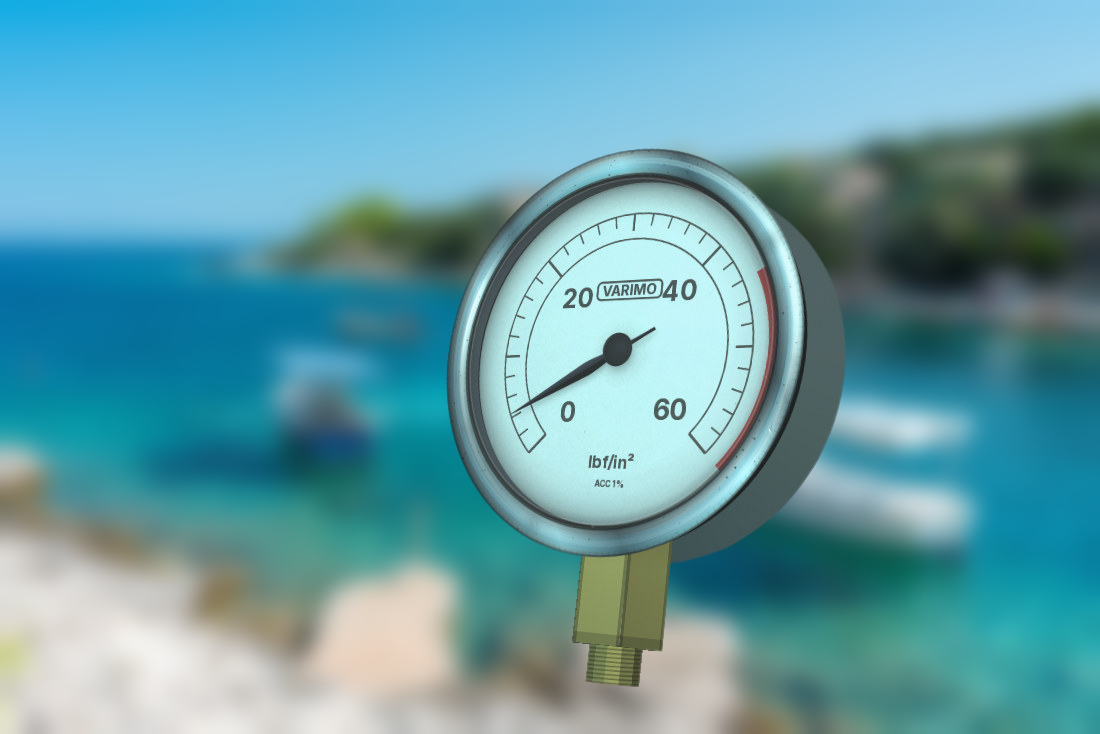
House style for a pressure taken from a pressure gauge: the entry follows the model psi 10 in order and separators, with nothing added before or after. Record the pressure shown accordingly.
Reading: psi 4
